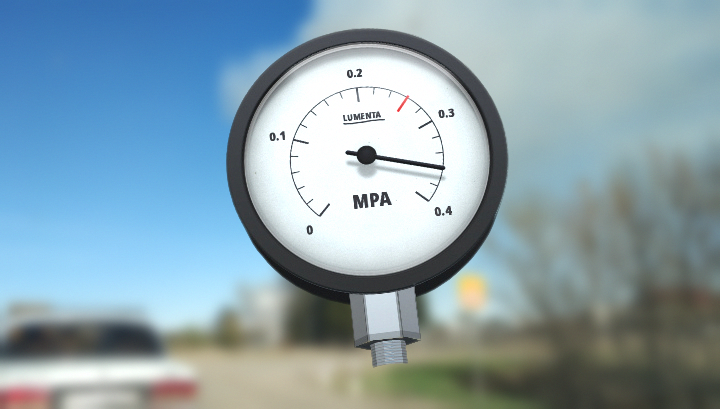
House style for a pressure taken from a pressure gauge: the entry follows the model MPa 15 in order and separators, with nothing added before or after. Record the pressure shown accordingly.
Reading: MPa 0.36
